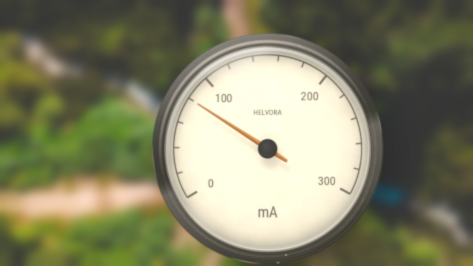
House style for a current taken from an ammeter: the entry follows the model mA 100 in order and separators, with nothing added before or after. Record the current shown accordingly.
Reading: mA 80
